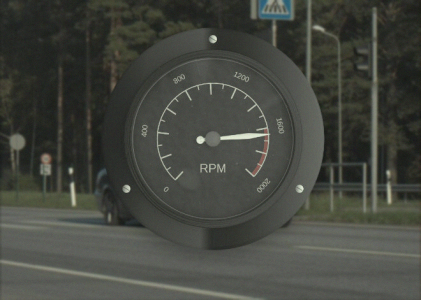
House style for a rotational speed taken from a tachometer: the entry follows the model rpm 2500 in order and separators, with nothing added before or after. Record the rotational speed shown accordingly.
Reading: rpm 1650
